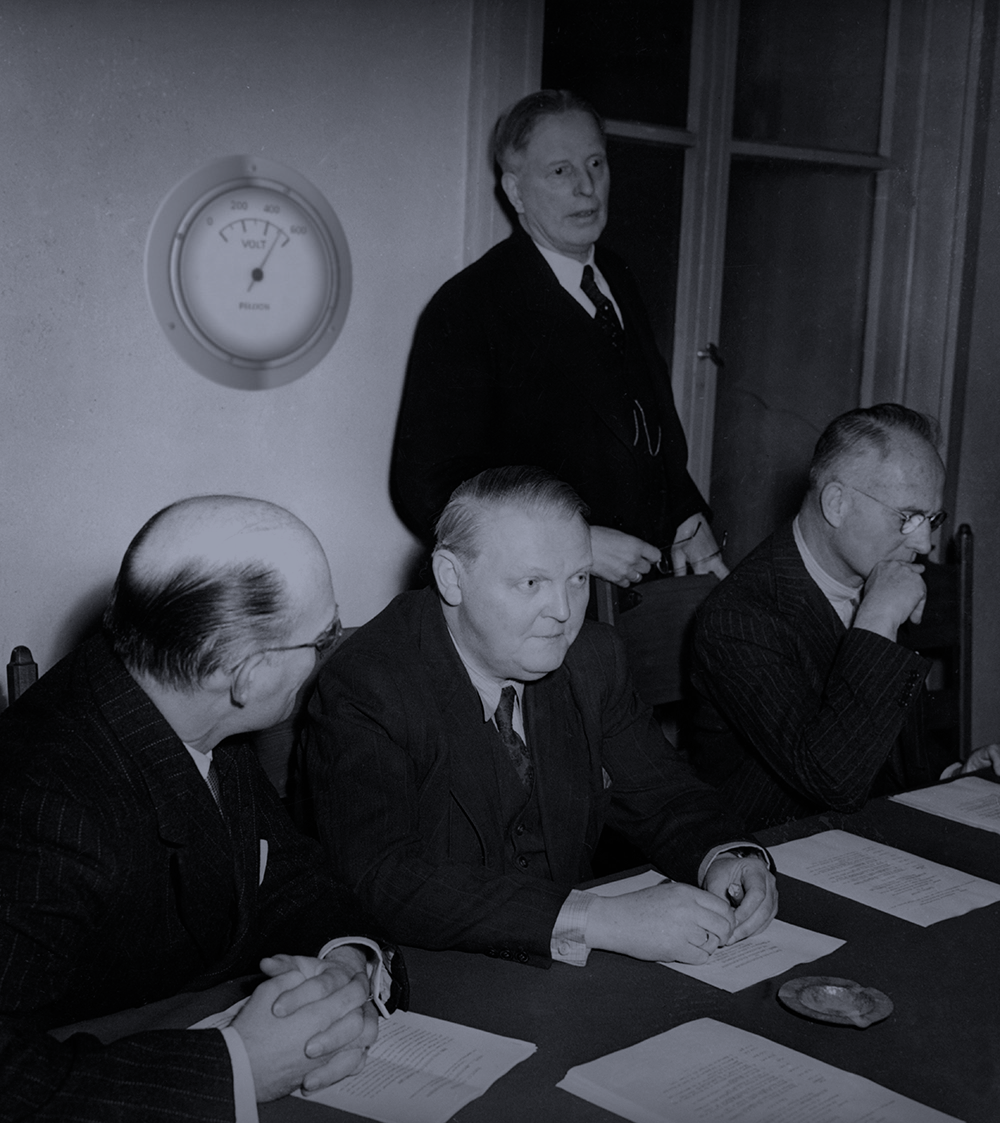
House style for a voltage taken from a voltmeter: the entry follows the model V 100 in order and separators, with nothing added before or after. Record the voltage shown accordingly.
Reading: V 500
